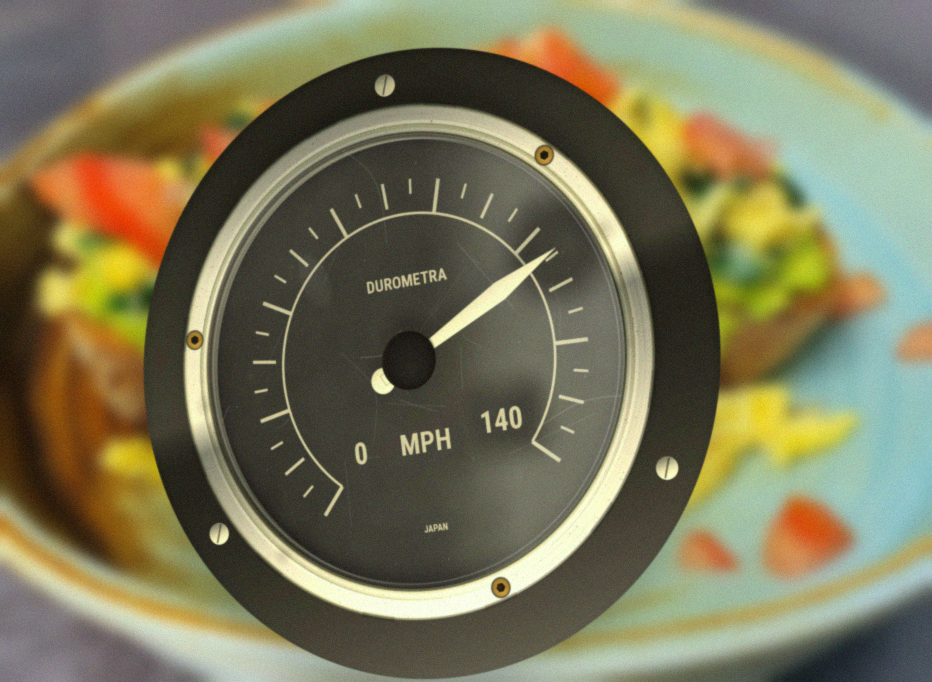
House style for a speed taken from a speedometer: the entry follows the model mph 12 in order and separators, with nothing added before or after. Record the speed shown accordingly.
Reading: mph 105
